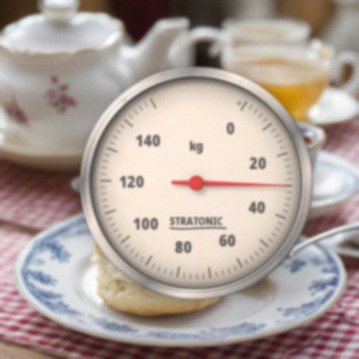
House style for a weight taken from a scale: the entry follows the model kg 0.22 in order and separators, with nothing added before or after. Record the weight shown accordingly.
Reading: kg 30
